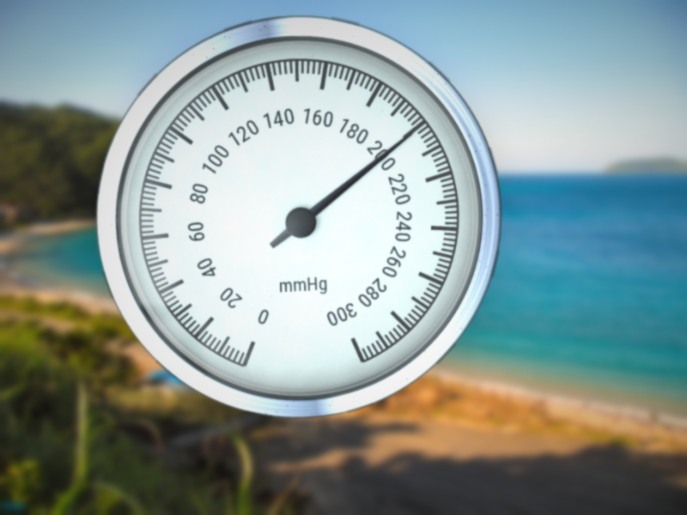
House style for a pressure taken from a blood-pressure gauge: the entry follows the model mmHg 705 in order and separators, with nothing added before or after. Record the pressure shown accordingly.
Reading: mmHg 200
